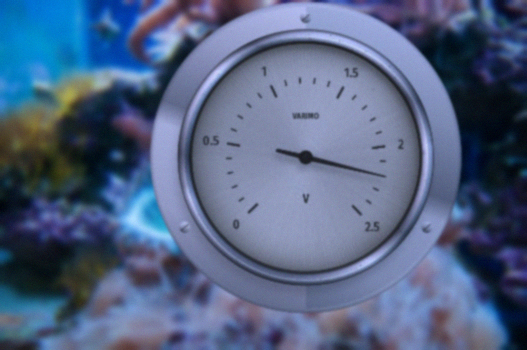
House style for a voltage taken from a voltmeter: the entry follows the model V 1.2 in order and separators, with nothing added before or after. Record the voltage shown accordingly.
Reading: V 2.2
